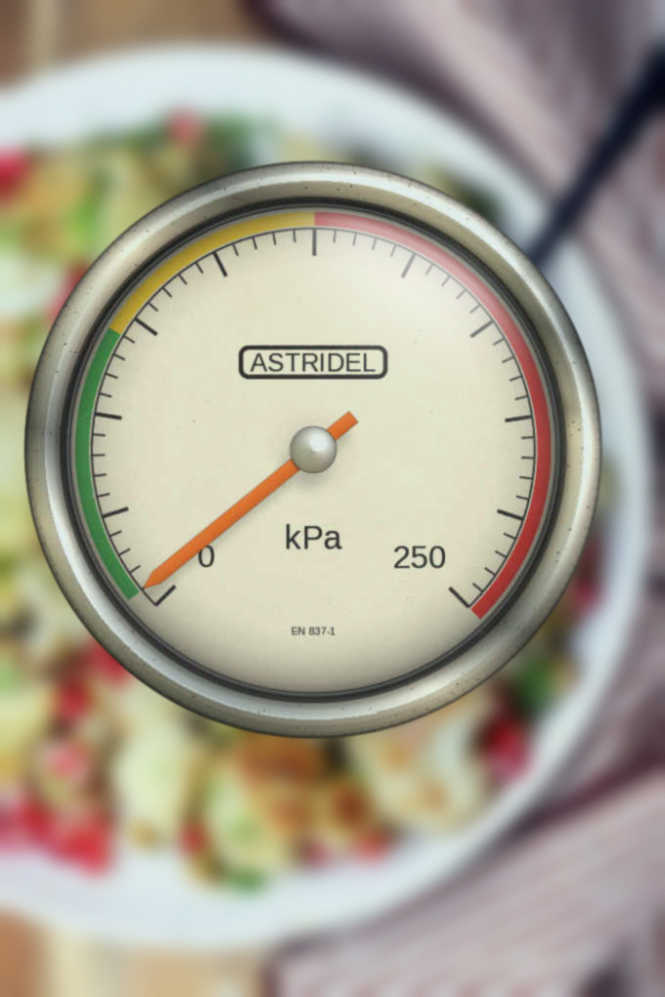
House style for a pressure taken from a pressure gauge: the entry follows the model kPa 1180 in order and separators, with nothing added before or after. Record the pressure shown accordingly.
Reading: kPa 5
